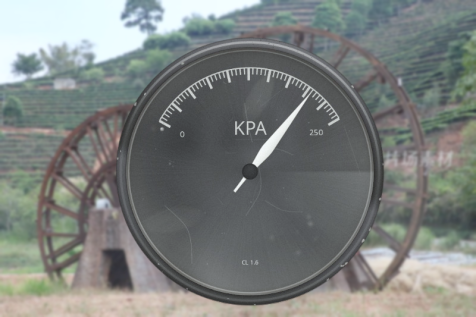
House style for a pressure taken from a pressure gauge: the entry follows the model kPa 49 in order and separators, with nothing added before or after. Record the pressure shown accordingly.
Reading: kPa 205
